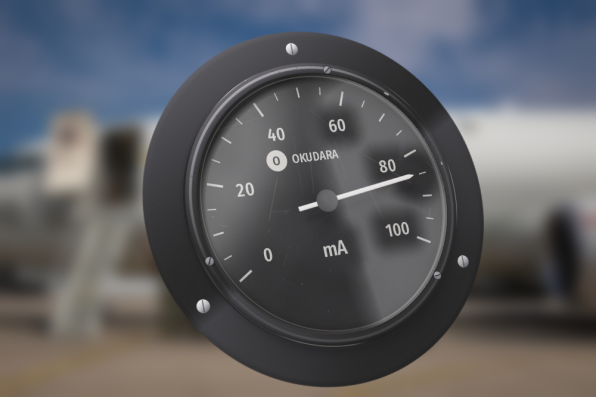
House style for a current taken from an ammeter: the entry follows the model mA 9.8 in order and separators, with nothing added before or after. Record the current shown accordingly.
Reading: mA 85
